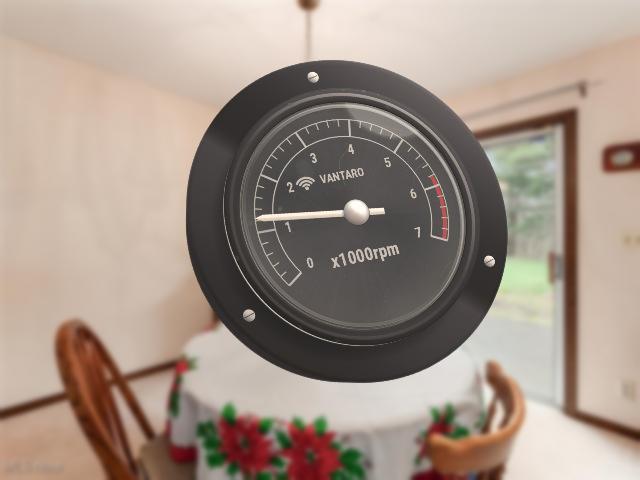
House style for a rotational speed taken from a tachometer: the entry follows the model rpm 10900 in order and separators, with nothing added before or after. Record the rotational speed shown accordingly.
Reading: rpm 1200
